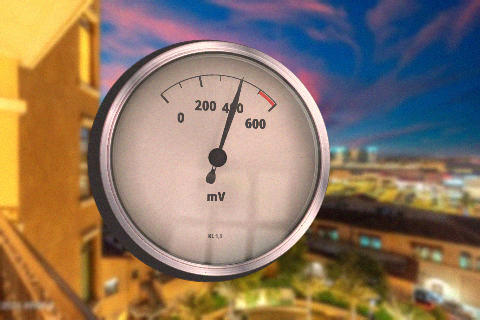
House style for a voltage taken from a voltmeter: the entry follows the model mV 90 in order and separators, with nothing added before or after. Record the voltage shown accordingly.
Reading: mV 400
